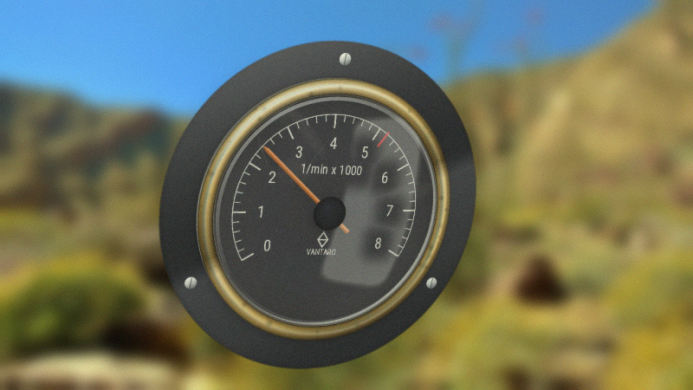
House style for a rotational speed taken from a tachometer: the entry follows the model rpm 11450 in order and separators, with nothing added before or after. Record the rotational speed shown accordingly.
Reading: rpm 2400
